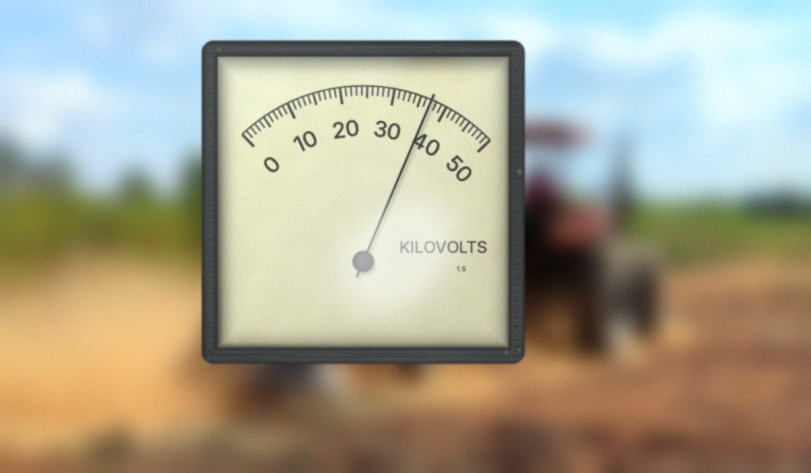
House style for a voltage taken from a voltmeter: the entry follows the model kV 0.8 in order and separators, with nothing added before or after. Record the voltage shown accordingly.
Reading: kV 37
